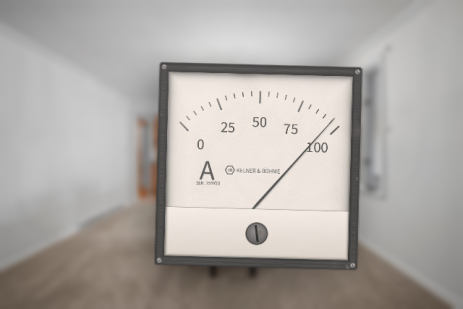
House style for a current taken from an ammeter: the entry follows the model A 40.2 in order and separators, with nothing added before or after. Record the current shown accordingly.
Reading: A 95
